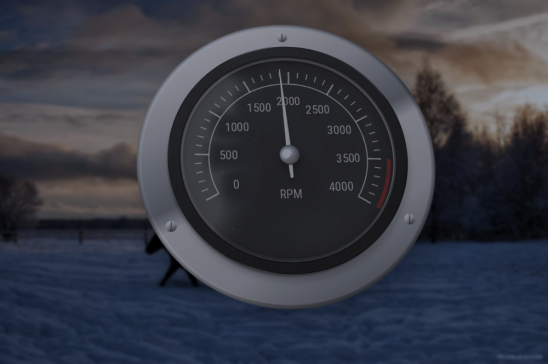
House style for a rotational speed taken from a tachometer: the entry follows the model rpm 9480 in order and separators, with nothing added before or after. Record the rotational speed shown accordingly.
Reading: rpm 1900
